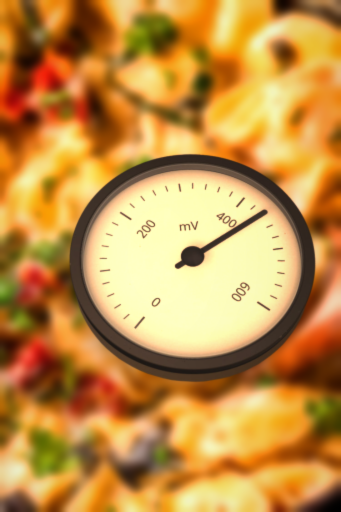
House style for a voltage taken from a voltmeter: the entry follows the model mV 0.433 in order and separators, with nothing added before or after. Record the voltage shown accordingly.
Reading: mV 440
